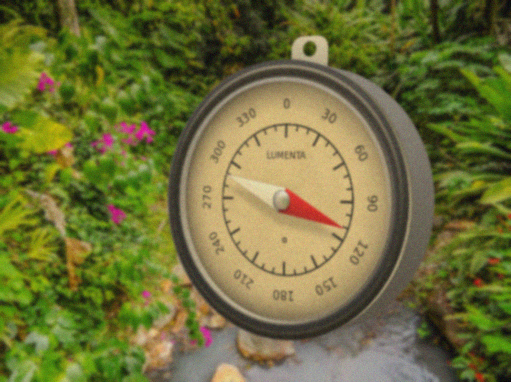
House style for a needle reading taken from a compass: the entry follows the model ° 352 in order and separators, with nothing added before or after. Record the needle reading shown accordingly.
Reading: ° 110
